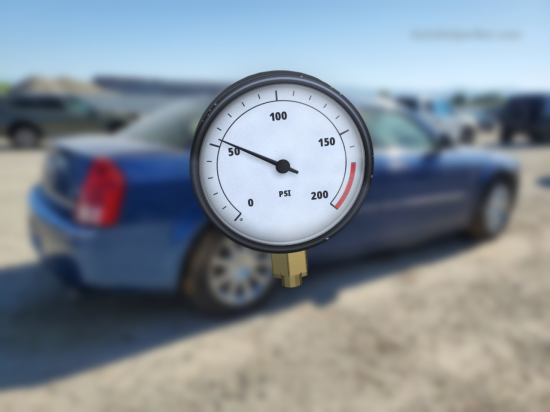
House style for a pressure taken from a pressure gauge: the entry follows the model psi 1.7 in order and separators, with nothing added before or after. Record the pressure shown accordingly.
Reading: psi 55
